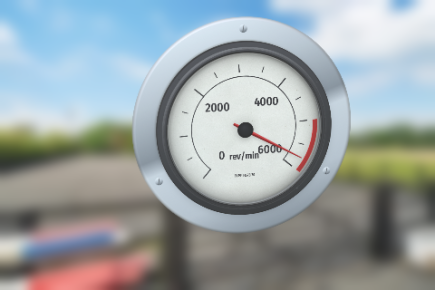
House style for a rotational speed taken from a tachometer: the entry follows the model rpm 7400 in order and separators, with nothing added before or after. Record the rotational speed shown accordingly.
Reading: rpm 5750
